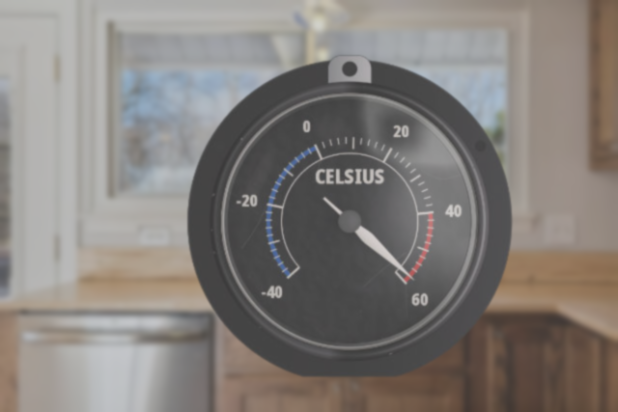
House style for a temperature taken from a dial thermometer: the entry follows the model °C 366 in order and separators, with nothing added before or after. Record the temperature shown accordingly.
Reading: °C 58
